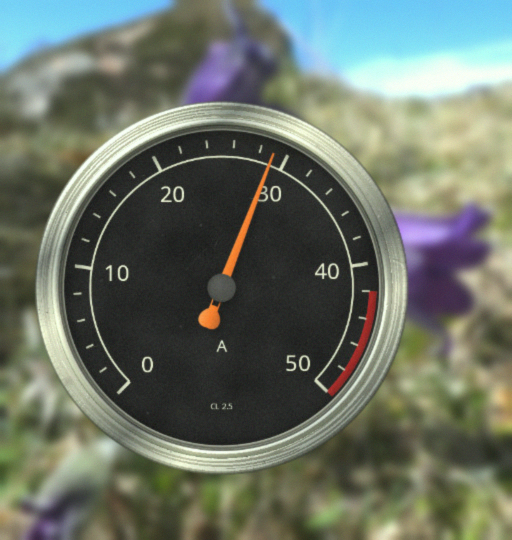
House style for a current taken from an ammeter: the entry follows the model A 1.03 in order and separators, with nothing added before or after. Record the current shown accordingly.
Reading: A 29
